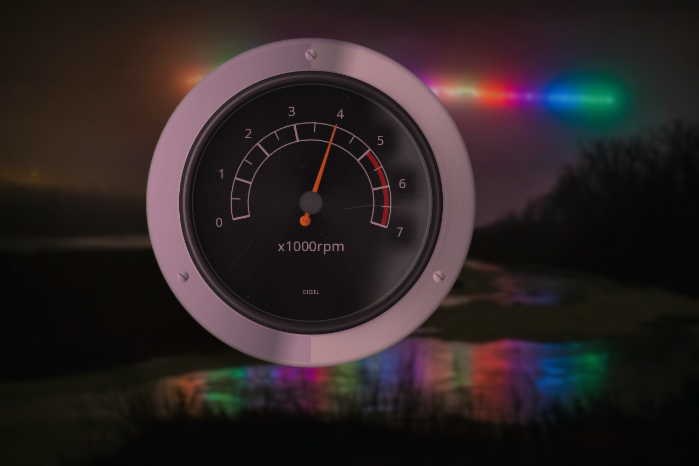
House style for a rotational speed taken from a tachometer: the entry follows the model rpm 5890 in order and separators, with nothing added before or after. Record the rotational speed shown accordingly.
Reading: rpm 4000
